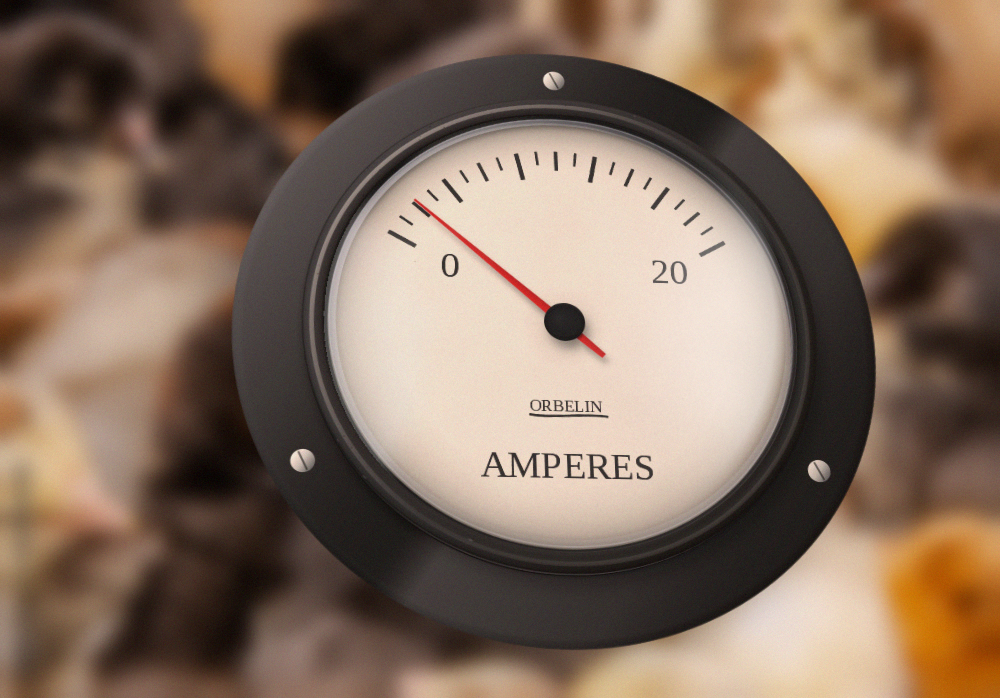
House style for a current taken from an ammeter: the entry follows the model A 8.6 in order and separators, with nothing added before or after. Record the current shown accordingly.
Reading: A 2
